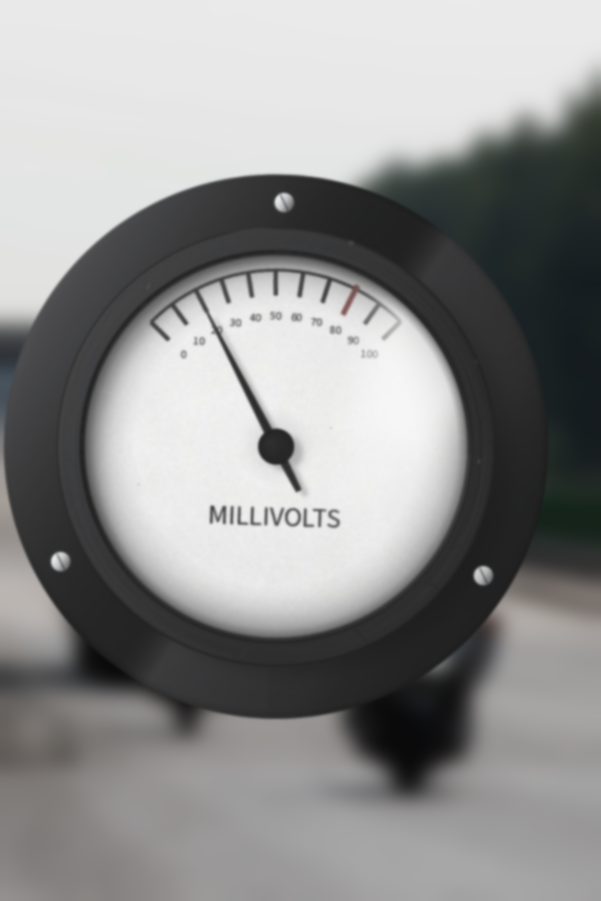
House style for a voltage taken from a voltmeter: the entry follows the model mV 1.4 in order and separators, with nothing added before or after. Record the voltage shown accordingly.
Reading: mV 20
